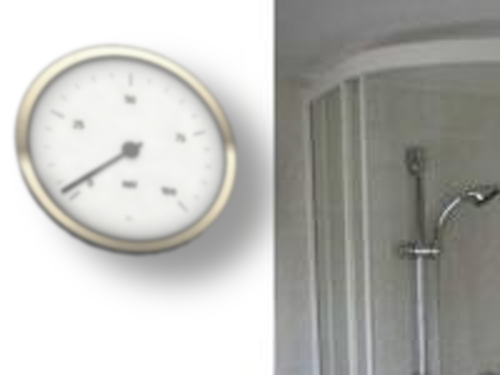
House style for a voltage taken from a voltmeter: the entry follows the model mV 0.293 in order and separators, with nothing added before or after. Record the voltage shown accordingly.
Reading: mV 2.5
